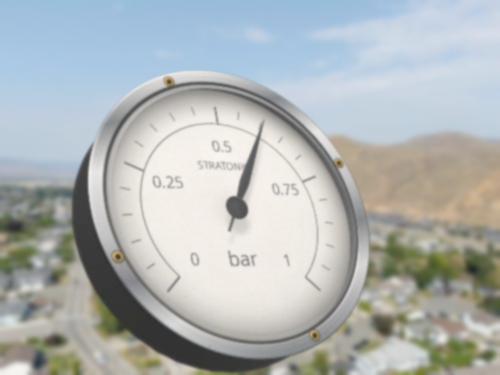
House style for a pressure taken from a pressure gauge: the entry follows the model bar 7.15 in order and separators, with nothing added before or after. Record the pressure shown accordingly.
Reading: bar 0.6
